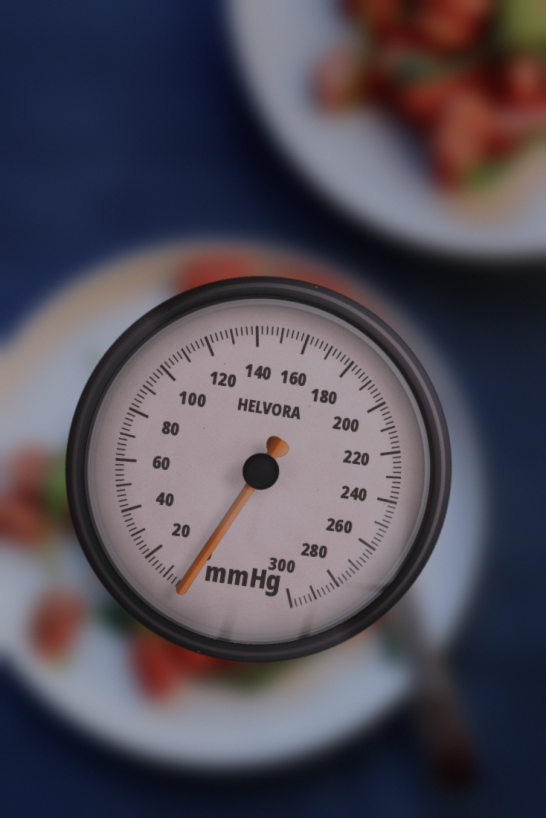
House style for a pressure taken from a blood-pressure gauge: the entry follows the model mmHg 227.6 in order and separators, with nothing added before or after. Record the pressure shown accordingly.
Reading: mmHg 2
